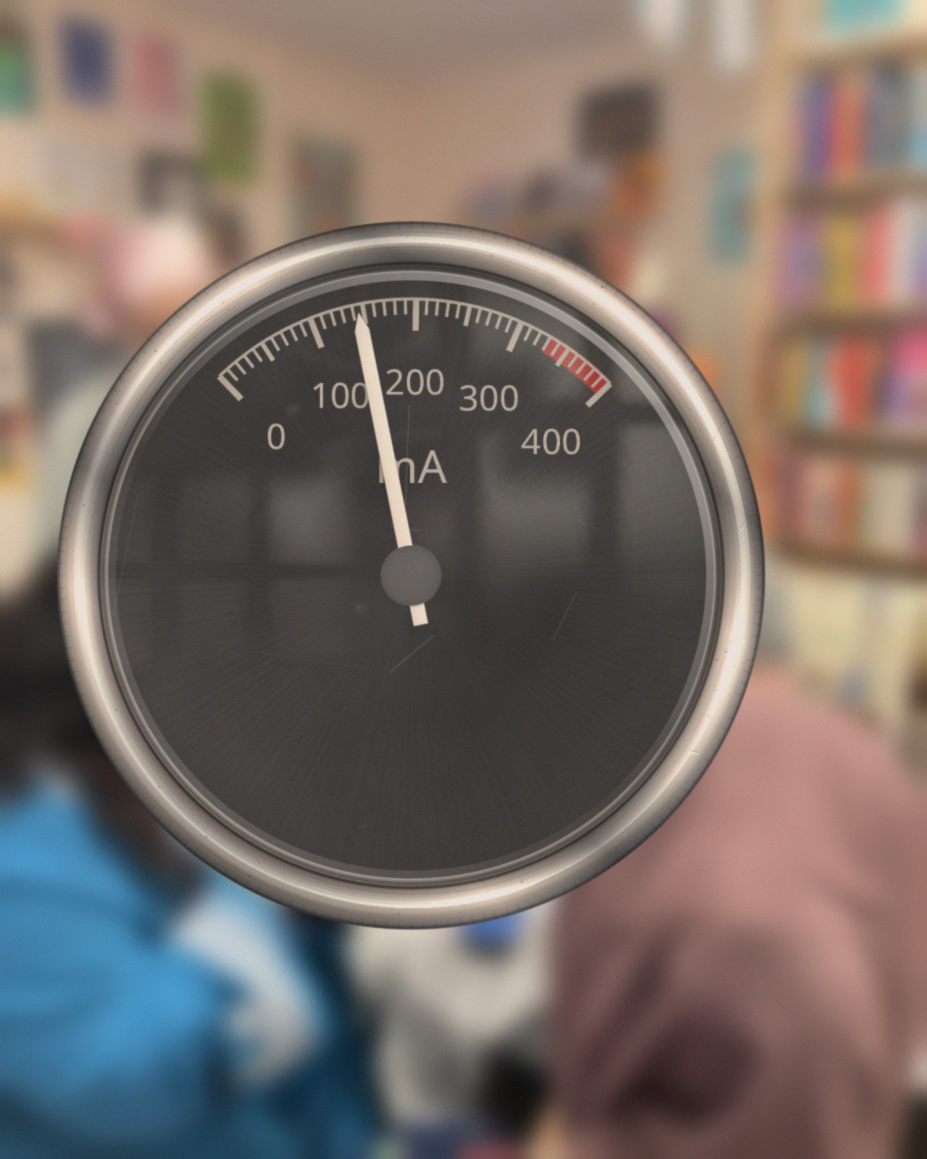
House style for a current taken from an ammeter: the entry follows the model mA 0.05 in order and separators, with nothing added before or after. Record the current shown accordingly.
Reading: mA 145
